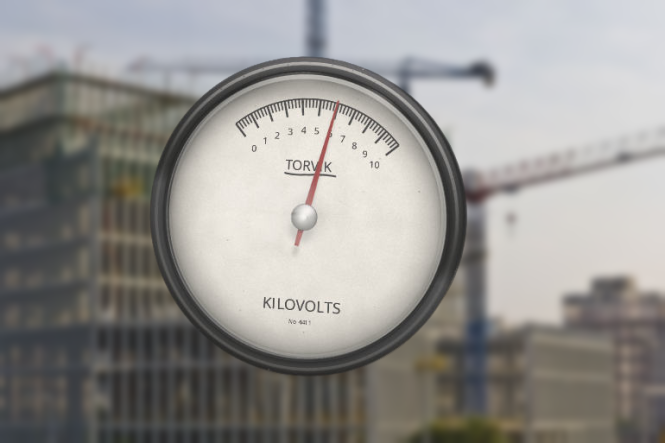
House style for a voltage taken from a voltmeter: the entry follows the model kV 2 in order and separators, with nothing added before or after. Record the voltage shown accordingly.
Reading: kV 6
